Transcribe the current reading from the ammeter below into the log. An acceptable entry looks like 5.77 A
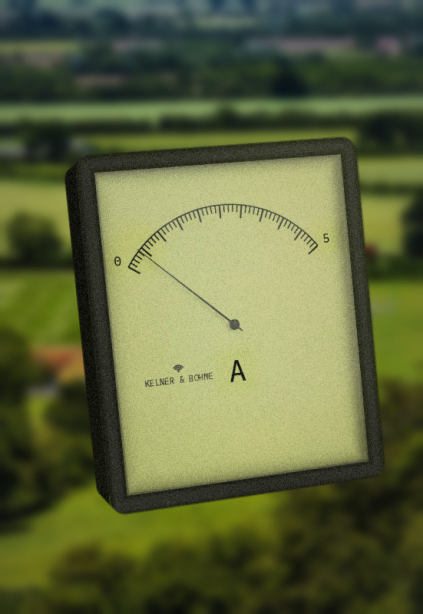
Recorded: 0.4 A
